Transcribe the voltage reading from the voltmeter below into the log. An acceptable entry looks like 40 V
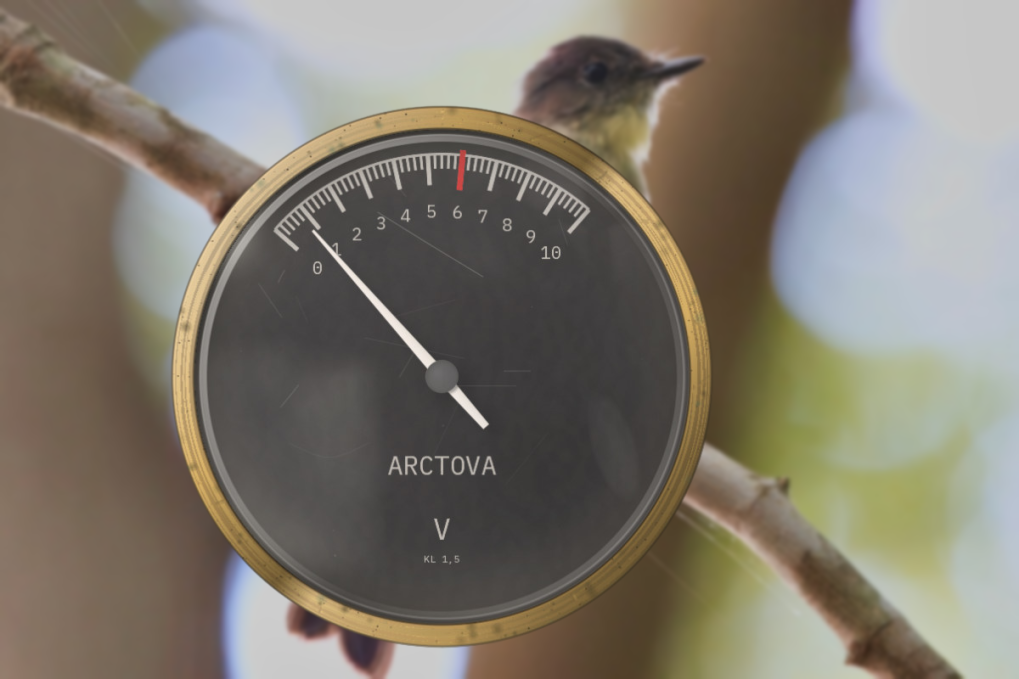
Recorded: 0.8 V
